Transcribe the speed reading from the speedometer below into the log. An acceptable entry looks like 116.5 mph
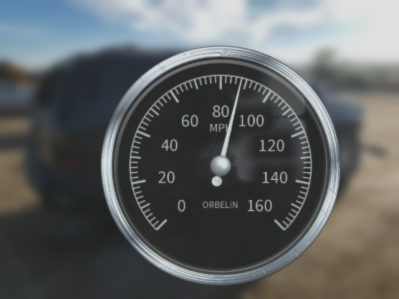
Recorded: 88 mph
